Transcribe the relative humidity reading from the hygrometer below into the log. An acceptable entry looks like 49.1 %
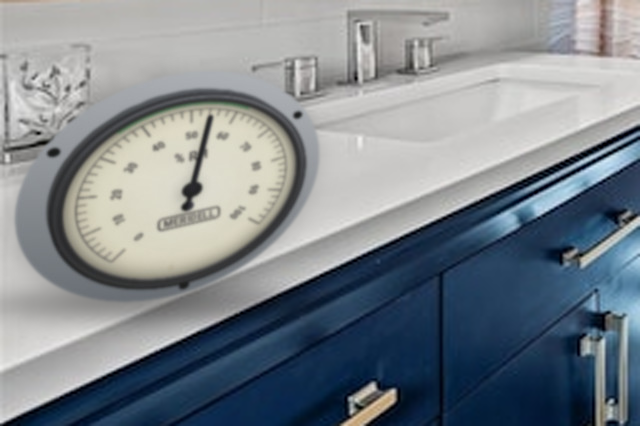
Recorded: 54 %
